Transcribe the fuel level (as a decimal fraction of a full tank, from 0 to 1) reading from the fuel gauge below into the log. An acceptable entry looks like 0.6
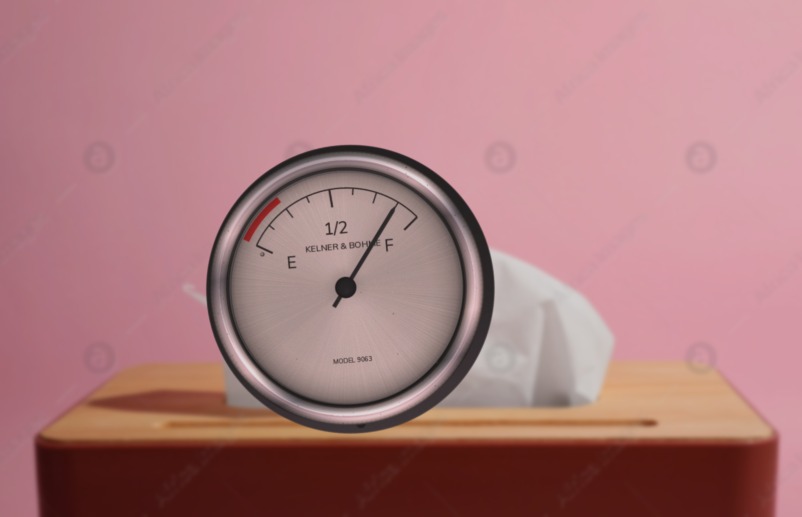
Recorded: 0.875
